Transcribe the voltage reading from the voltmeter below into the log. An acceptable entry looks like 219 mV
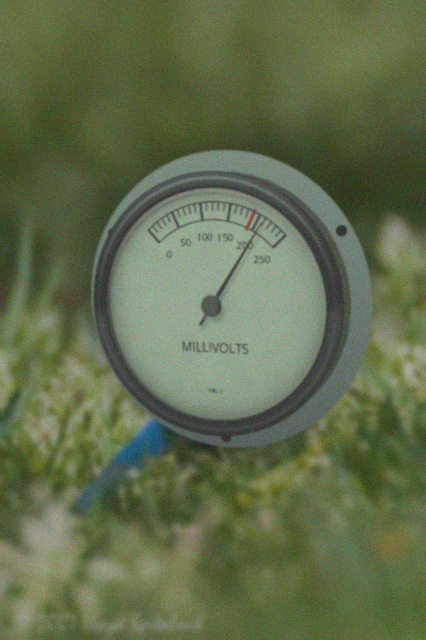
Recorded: 210 mV
